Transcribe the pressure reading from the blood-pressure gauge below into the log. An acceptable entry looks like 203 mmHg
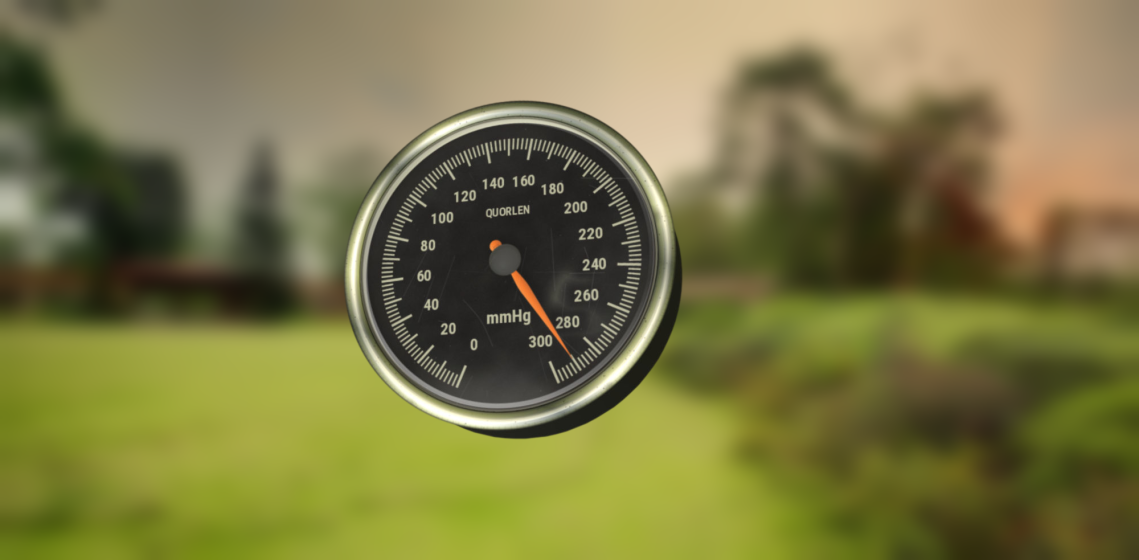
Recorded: 290 mmHg
